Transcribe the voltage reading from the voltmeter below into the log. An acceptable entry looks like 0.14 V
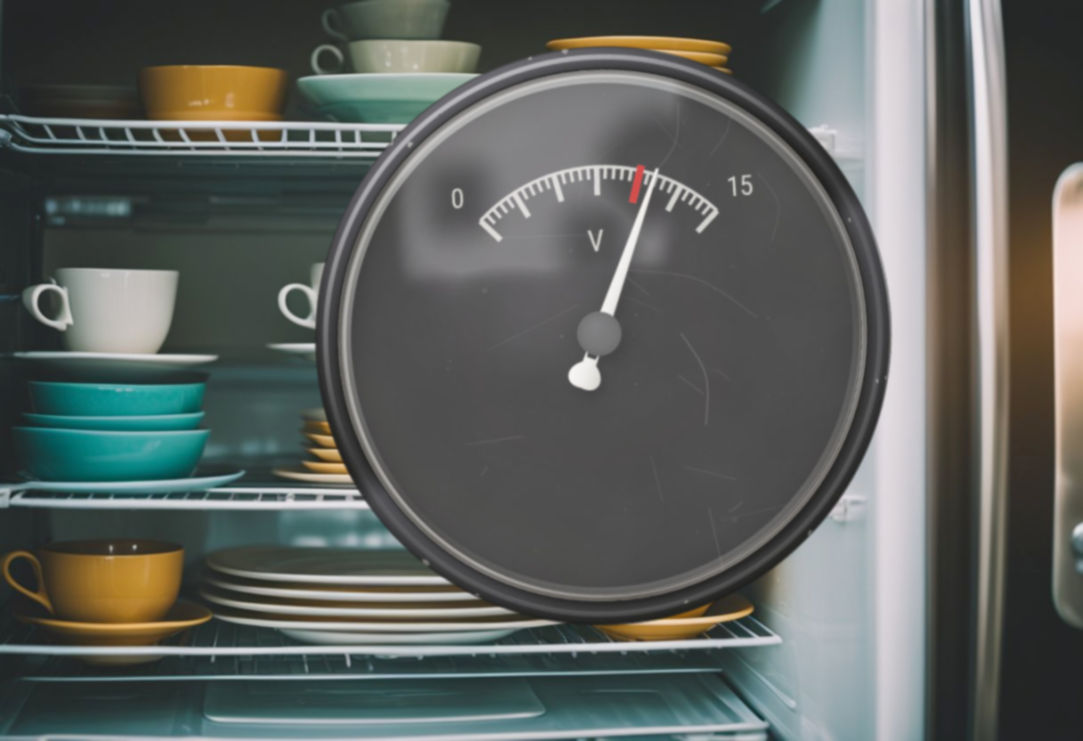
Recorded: 11 V
